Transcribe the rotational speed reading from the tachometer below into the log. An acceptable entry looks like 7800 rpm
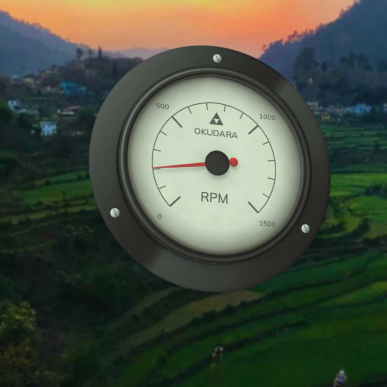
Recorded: 200 rpm
